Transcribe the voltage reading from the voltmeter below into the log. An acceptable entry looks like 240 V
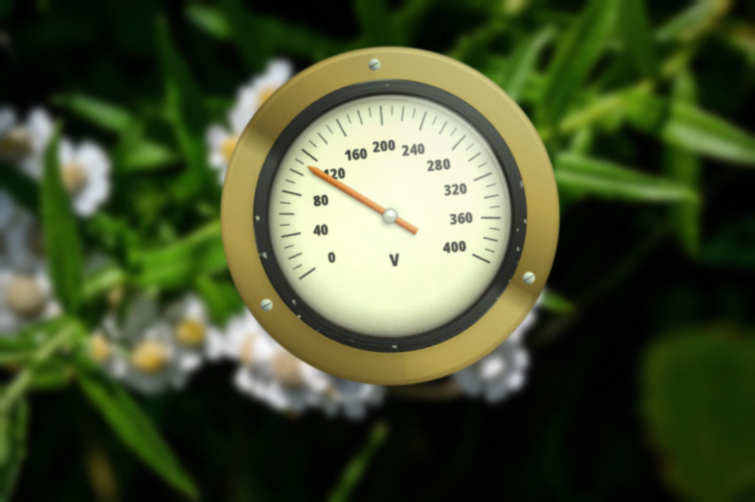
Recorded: 110 V
